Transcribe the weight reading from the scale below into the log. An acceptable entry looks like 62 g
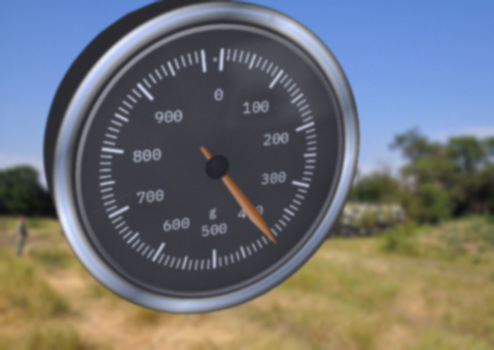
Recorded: 400 g
